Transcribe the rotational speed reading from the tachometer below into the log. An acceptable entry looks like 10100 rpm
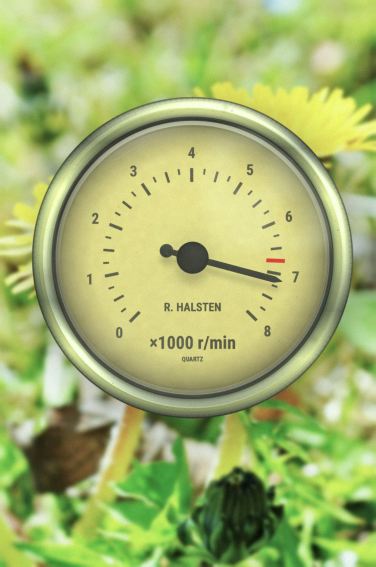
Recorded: 7125 rpm
